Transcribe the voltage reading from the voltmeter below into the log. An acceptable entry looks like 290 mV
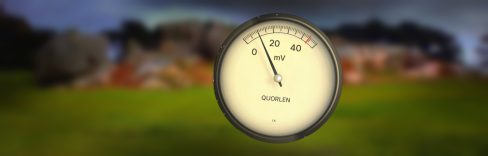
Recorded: 10 mV
